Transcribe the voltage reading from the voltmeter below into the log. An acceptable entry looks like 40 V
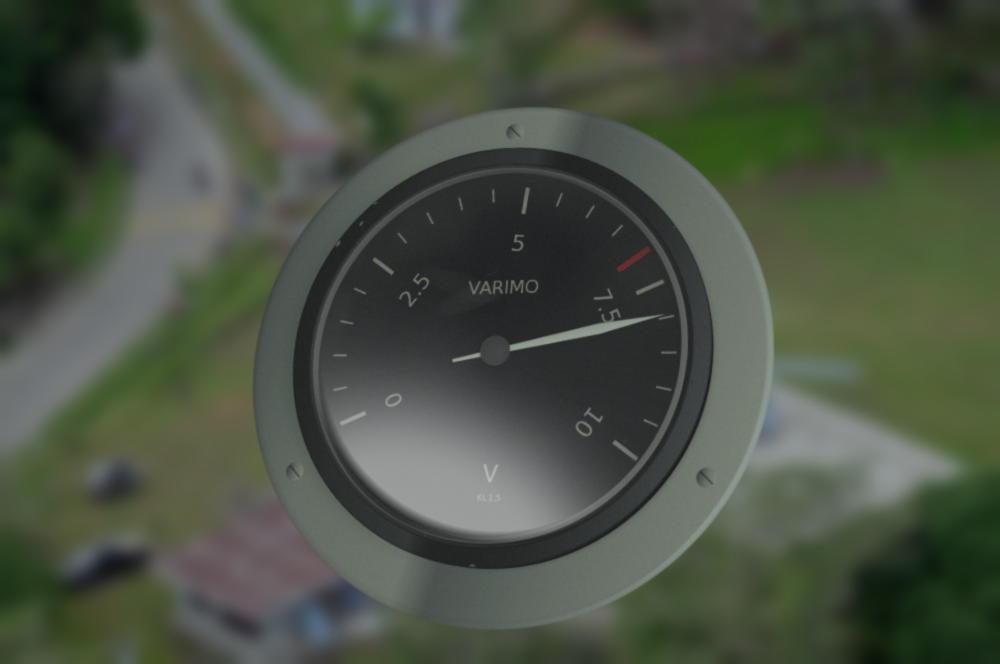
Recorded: 8 V
